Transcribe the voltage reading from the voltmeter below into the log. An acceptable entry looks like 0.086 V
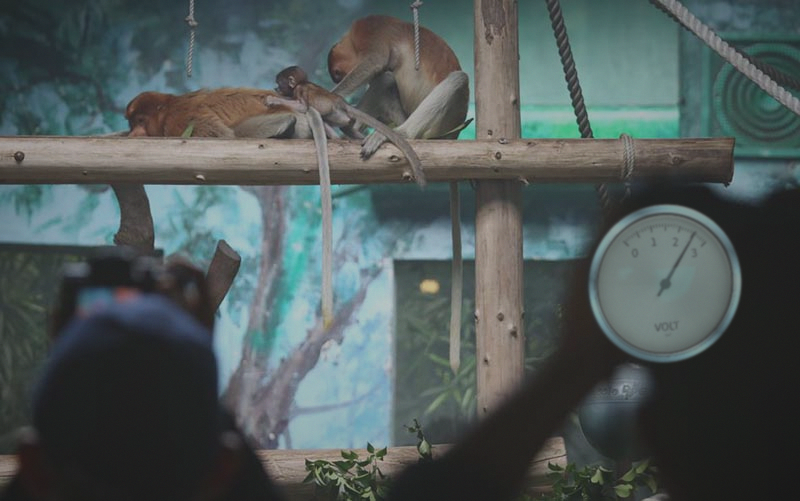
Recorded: 2.5 V
